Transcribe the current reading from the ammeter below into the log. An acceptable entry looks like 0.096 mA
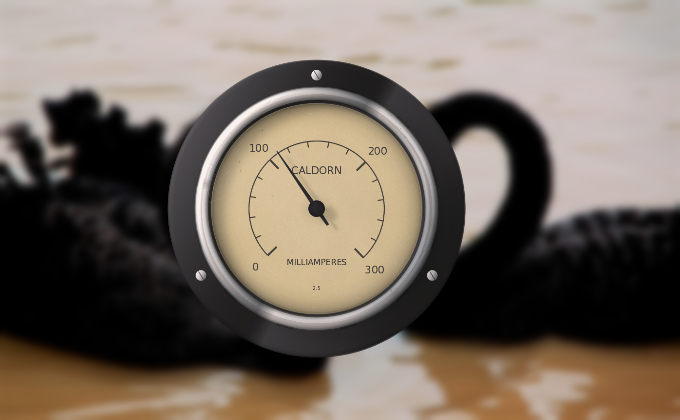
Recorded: 110 mA
